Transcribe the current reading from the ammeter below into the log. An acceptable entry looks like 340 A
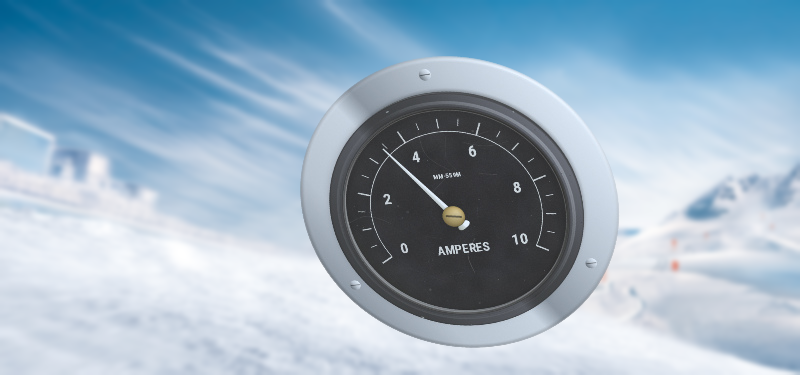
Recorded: 3.5 A
